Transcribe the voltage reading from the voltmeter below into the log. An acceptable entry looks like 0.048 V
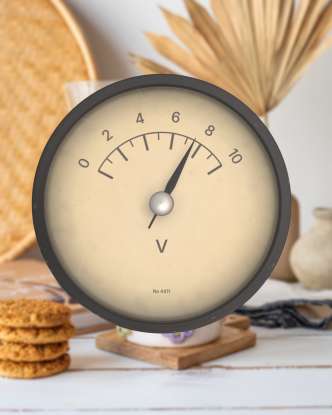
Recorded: 7.5 V
